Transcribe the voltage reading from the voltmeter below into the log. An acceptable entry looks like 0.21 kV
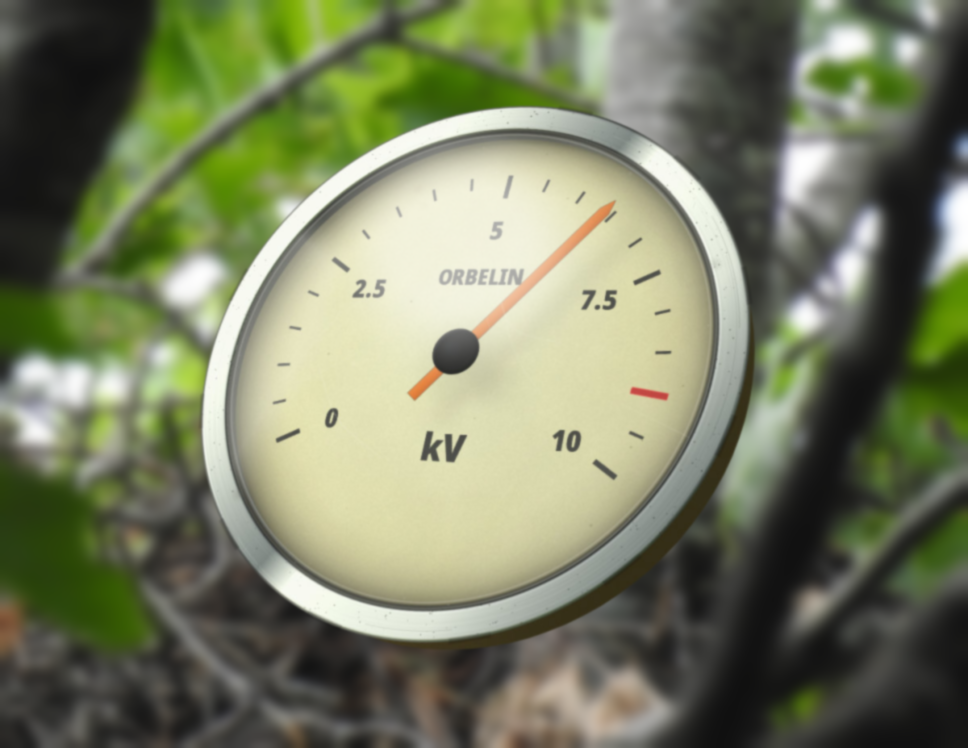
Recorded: 6.5 kV
